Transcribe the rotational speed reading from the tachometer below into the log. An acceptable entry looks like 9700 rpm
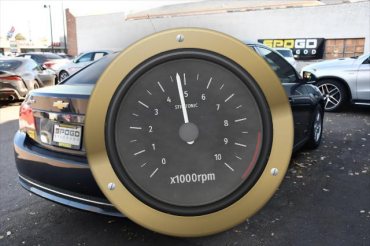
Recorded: 4750 rpm
